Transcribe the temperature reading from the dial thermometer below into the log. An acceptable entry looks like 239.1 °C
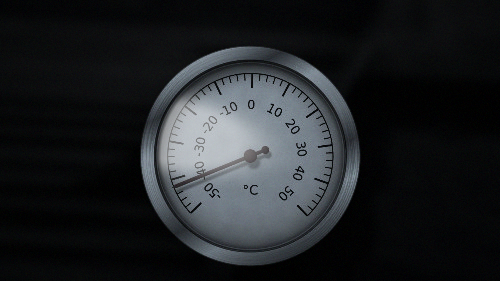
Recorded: -42 °C
